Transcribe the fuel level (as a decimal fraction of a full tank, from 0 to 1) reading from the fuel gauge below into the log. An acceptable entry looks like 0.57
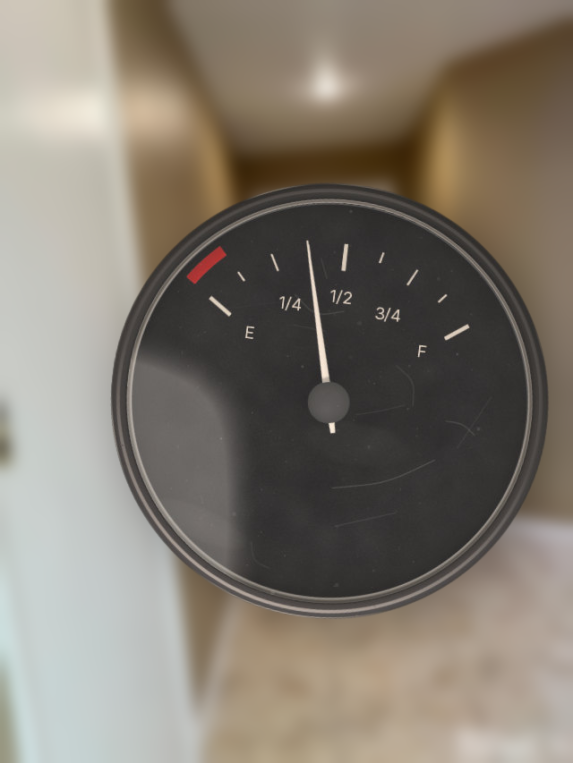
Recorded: 0.375
